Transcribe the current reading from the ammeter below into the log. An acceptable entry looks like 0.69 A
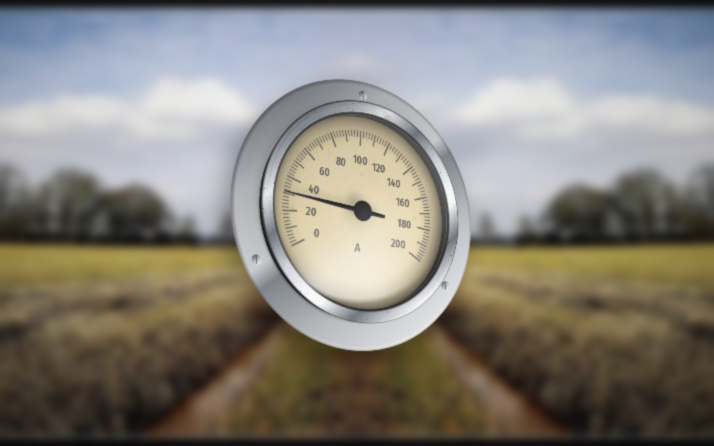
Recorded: 30 A
